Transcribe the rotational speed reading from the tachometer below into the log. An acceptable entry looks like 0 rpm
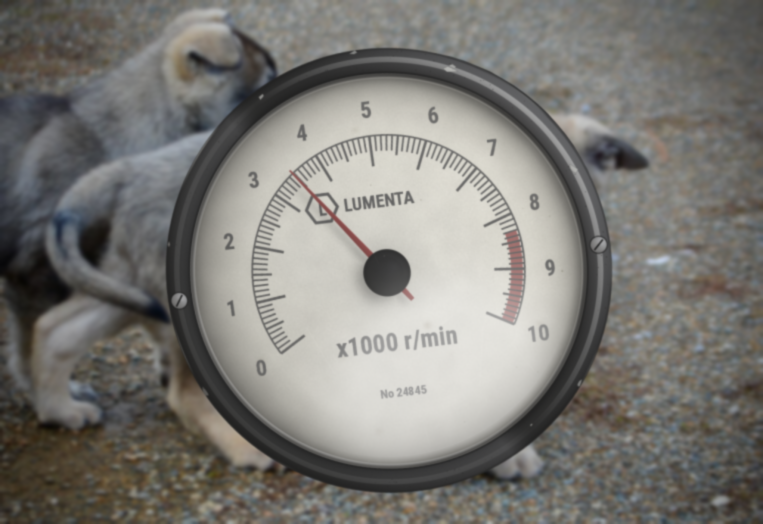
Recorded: 3500 rpm
